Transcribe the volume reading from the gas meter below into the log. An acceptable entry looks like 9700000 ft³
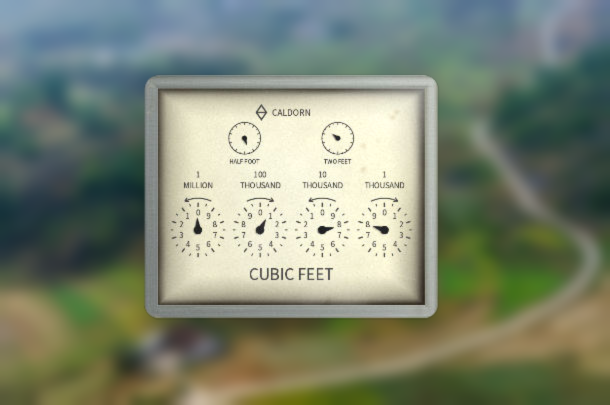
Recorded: 7800 ft³
